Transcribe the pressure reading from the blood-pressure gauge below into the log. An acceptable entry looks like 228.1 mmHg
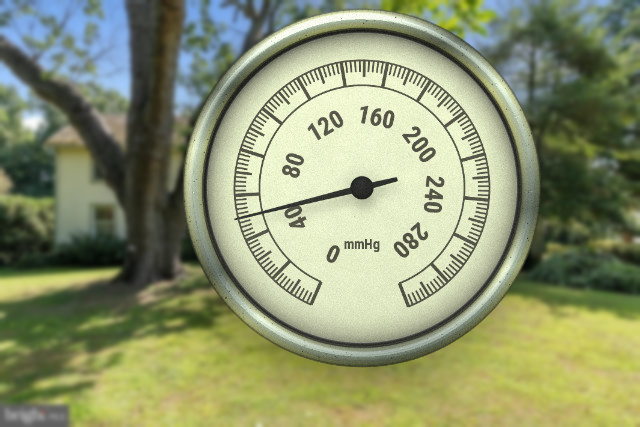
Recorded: 50 mmHg
